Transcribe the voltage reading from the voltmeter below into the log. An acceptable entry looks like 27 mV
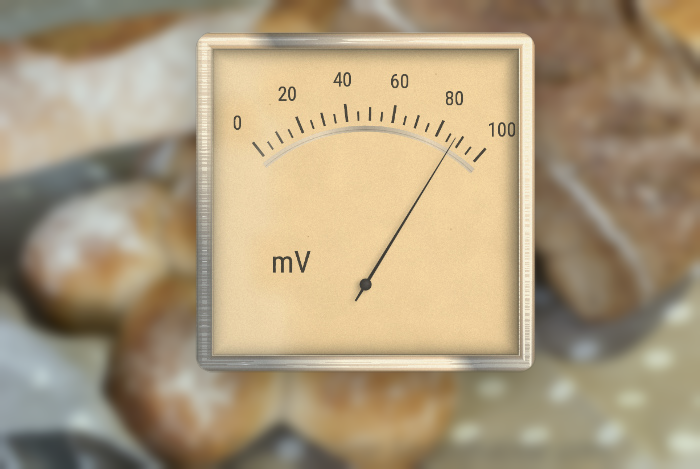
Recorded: 87.5 mV
